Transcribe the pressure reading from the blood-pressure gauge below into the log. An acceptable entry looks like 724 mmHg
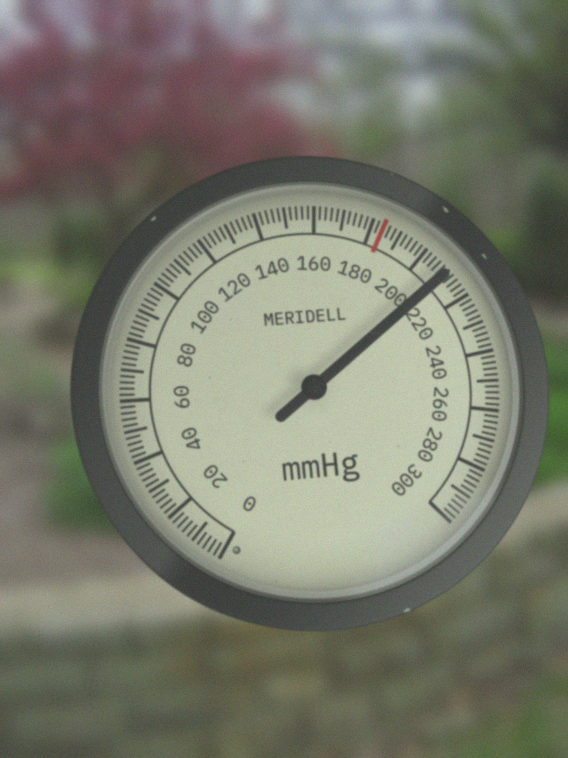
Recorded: 210 mmHg
